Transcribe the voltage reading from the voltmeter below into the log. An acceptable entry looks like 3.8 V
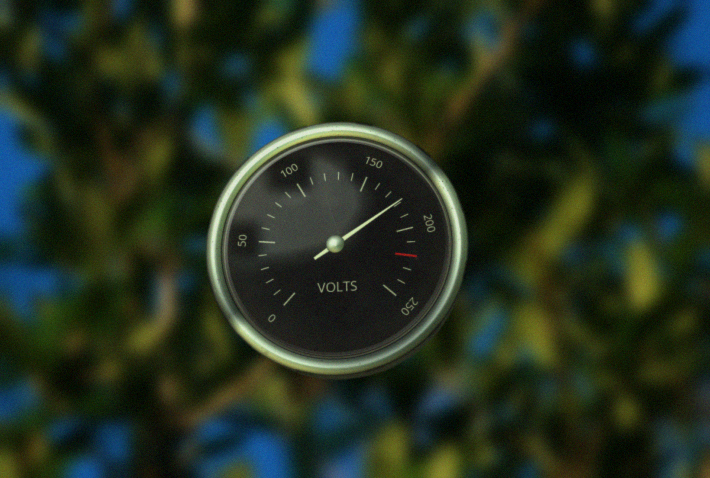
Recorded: 180 V
